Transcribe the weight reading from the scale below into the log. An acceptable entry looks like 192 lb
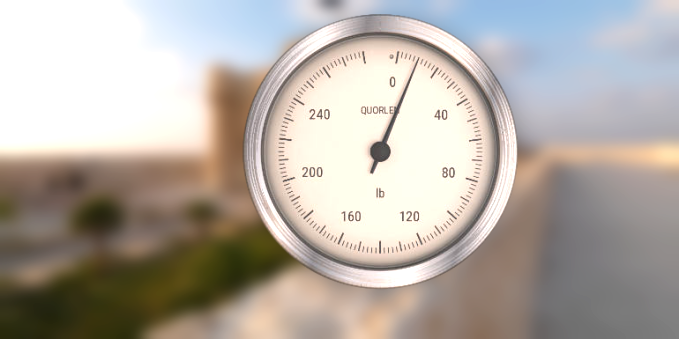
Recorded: 10 lb
